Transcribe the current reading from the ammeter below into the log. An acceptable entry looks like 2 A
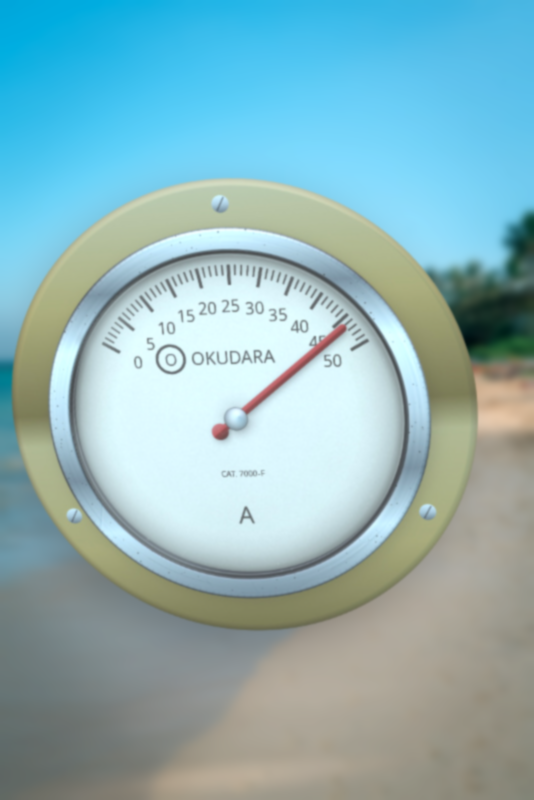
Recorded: 46 A
